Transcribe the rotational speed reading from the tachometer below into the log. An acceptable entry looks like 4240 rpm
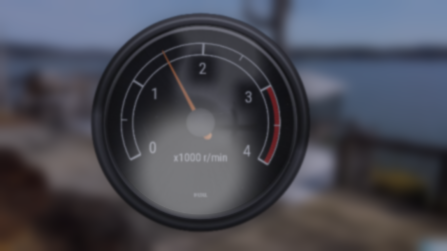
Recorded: 1500 rpm
